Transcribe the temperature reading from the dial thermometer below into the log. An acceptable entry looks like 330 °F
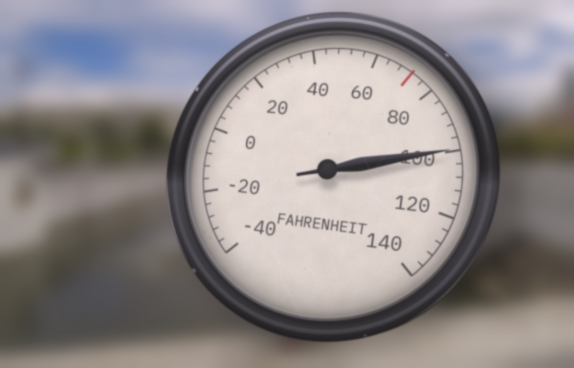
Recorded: 100 °F
